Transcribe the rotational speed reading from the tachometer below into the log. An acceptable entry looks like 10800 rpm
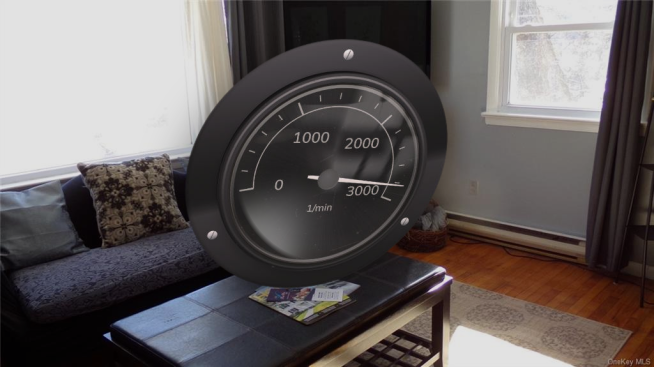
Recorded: 2800 rpm
